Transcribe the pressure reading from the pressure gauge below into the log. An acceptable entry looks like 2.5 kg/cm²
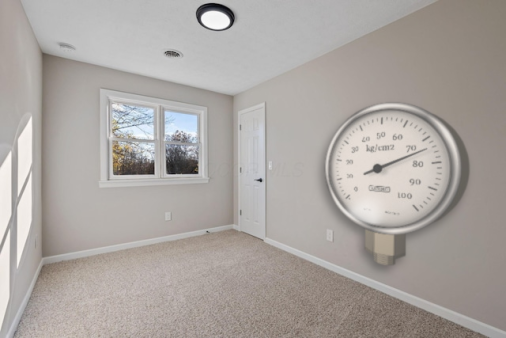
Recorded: 74 kg/cm²
